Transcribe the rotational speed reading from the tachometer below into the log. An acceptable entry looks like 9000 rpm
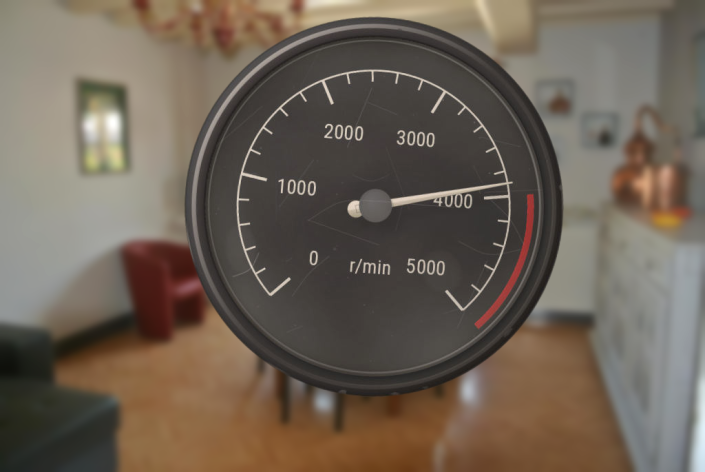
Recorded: 3900 rpm
